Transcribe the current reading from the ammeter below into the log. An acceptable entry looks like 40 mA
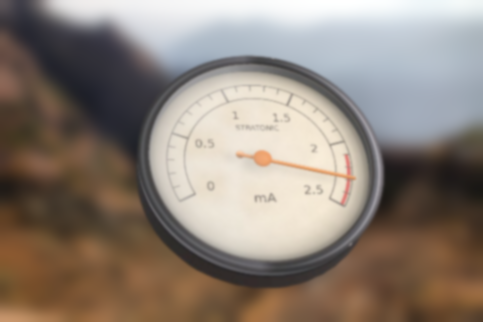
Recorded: 2.3 mA
